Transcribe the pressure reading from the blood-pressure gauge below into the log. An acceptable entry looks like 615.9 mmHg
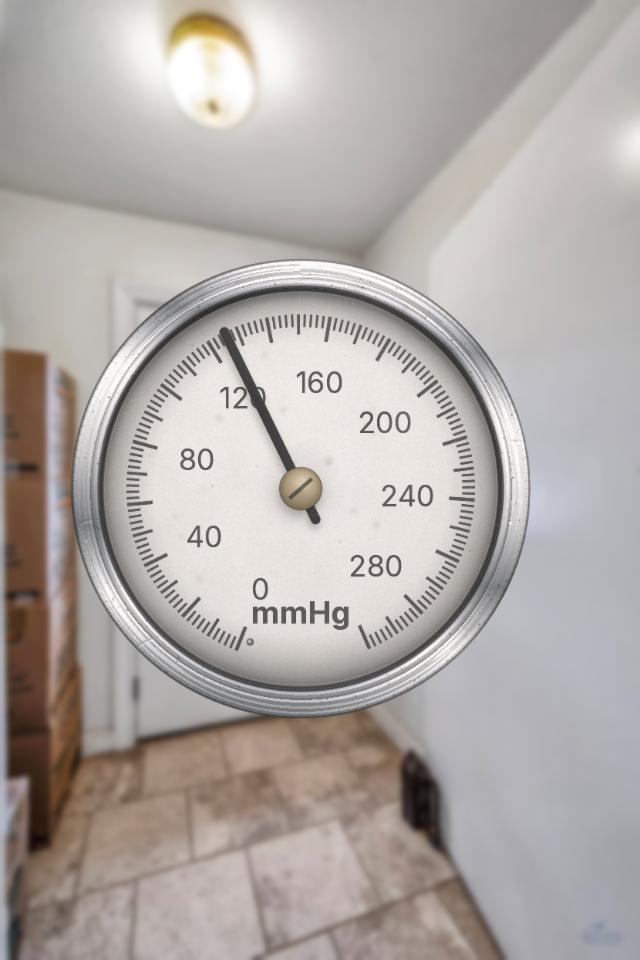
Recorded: 126 mmHg
